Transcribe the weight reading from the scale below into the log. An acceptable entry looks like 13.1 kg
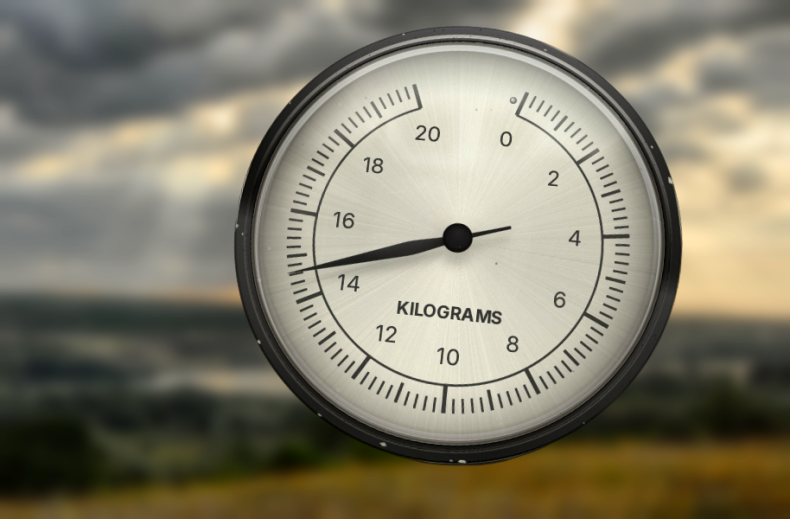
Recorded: 14.6 kg
